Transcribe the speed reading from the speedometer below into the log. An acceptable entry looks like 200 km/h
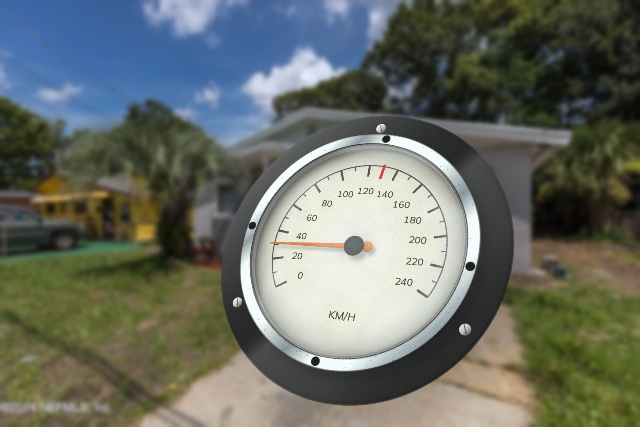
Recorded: 30 km/h
